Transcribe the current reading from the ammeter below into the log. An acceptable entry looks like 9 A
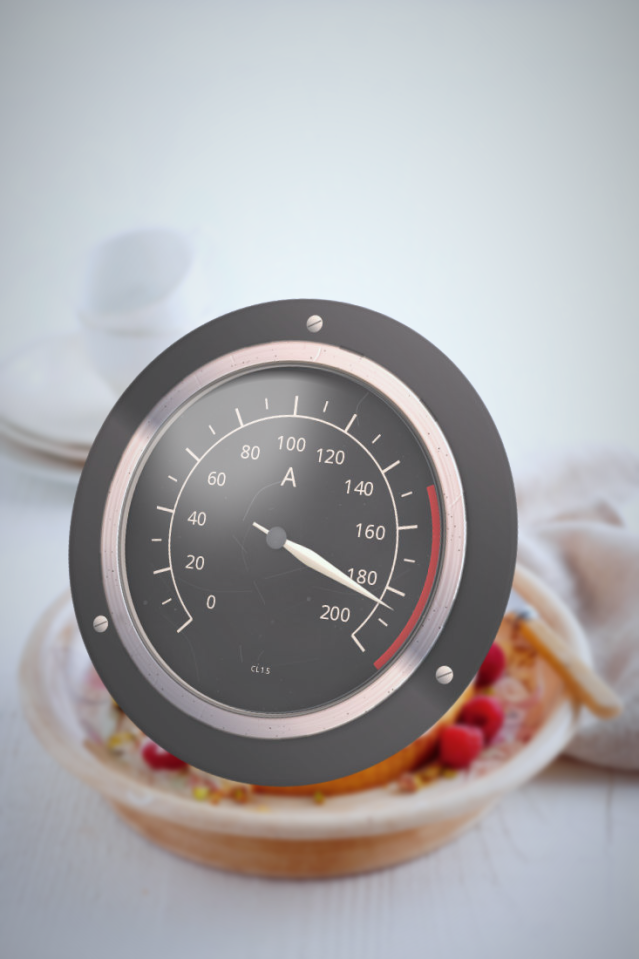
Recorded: 185 A
